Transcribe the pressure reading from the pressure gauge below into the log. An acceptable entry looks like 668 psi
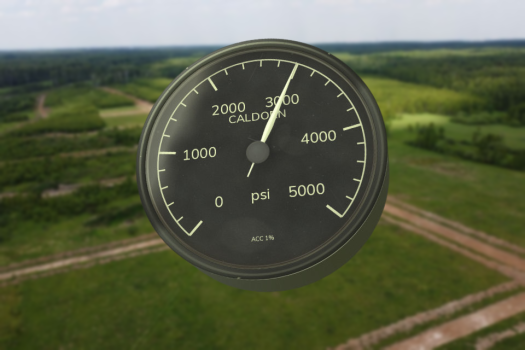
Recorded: 3000 psi
